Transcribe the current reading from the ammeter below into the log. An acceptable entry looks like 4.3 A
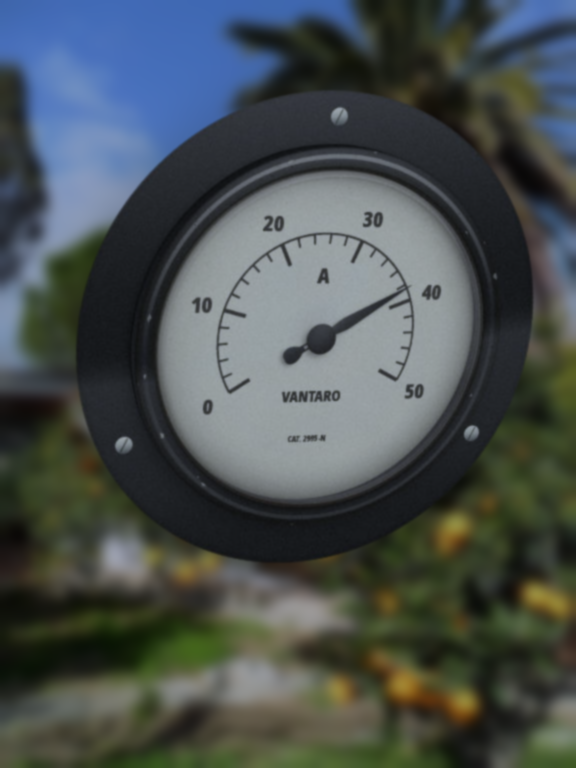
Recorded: 38 A
